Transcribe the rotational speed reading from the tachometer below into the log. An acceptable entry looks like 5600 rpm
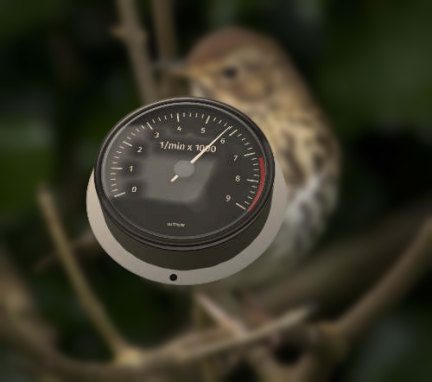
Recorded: 5800 rpm
